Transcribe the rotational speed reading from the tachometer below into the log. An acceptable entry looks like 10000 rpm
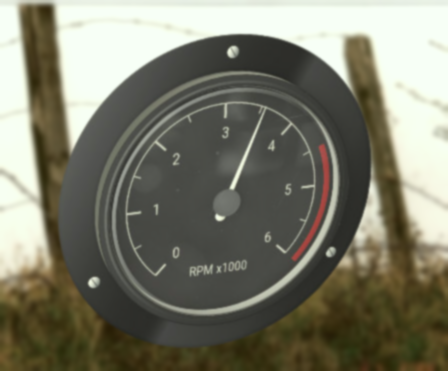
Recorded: 3500 rpm
